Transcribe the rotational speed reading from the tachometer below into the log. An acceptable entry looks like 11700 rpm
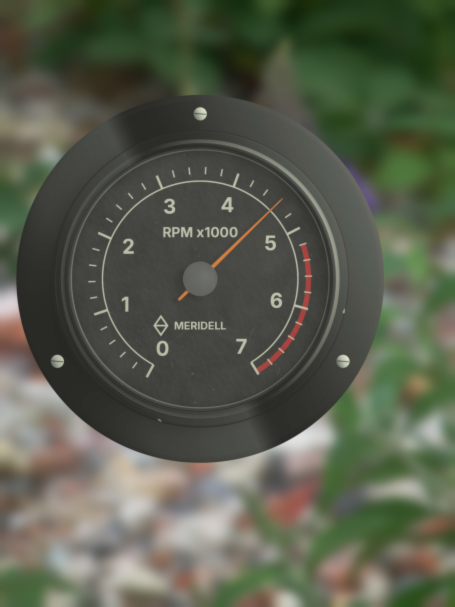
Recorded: 4600 rpm
